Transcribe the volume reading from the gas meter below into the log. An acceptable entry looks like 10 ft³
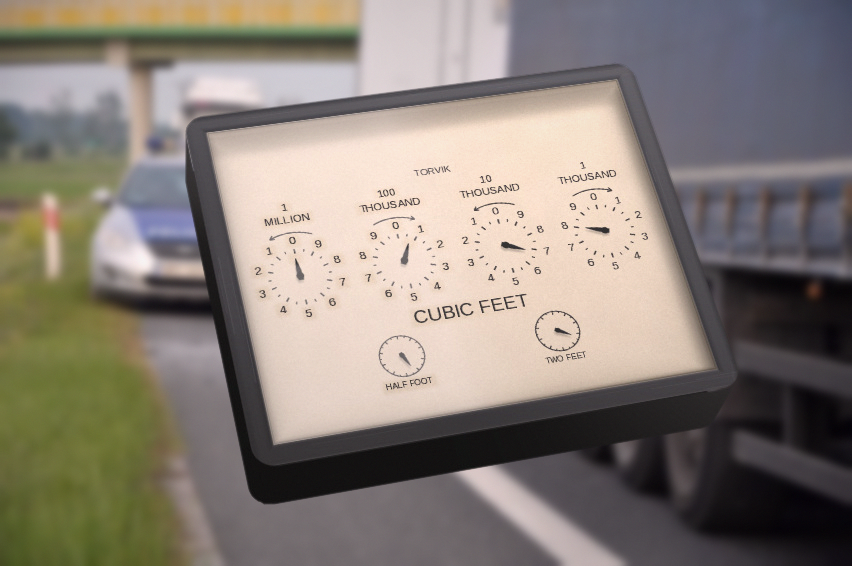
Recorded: 6800 ft³
